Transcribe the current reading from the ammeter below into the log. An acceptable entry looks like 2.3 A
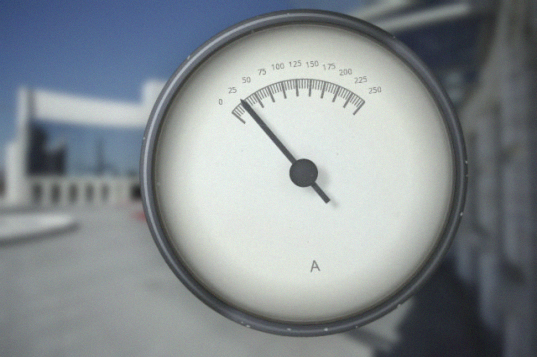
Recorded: 25 A
